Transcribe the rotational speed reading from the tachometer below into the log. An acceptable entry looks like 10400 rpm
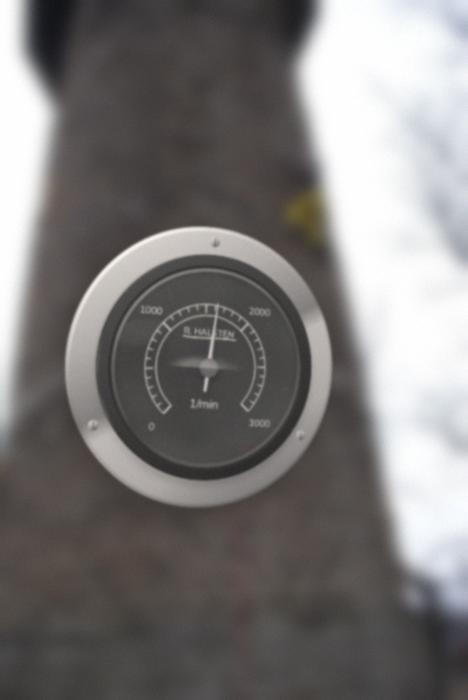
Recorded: 1600 rpm
